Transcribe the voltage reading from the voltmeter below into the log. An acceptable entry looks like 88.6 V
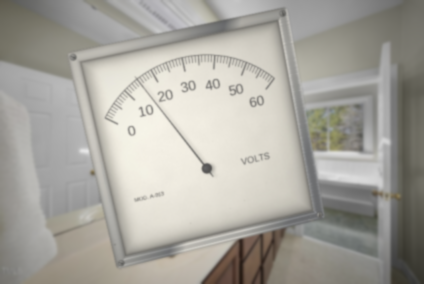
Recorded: 15 V
